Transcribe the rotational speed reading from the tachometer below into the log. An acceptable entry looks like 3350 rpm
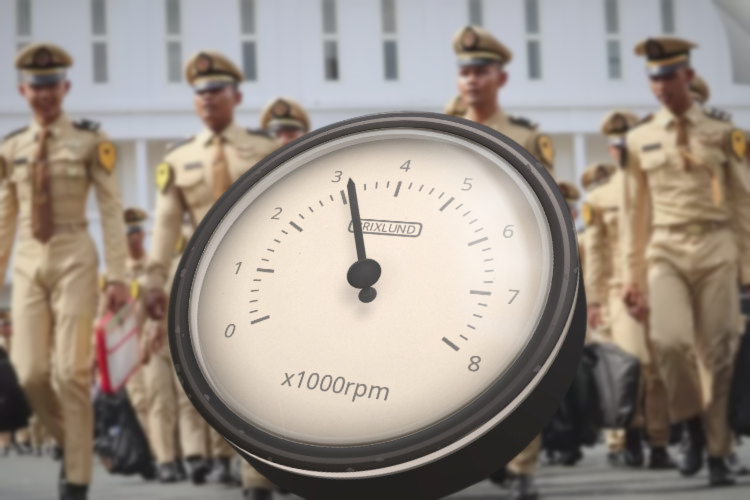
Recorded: 3200 rpm
